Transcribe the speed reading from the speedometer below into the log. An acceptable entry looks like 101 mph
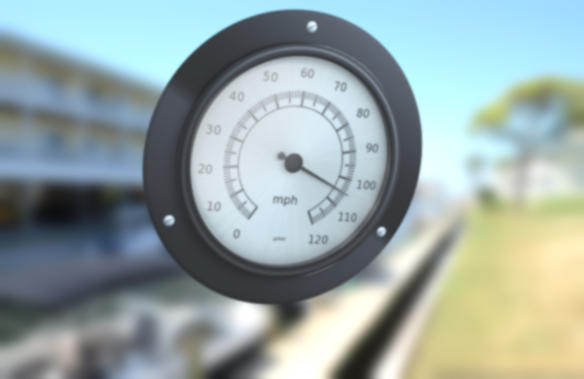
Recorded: 105 mph
